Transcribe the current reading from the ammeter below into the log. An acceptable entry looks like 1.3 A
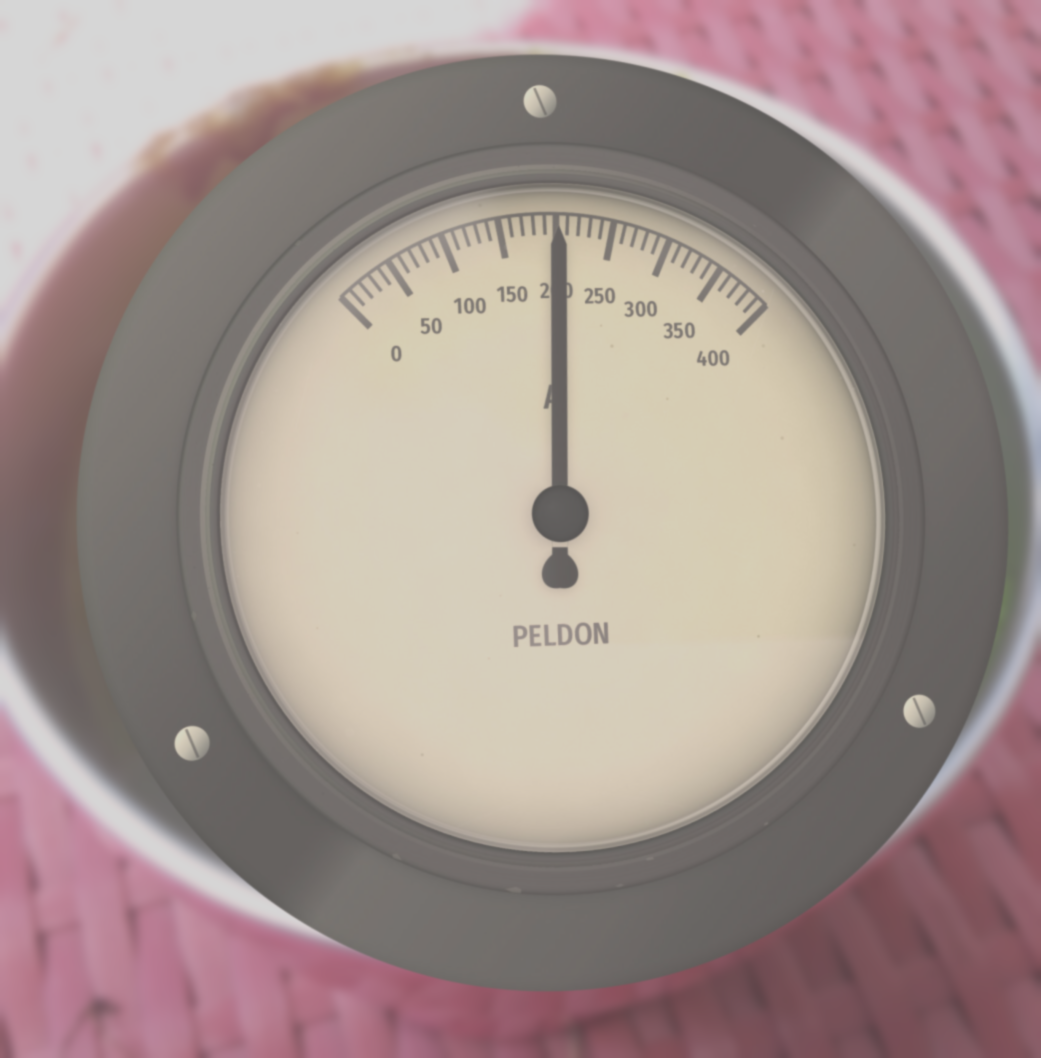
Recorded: 200 A
